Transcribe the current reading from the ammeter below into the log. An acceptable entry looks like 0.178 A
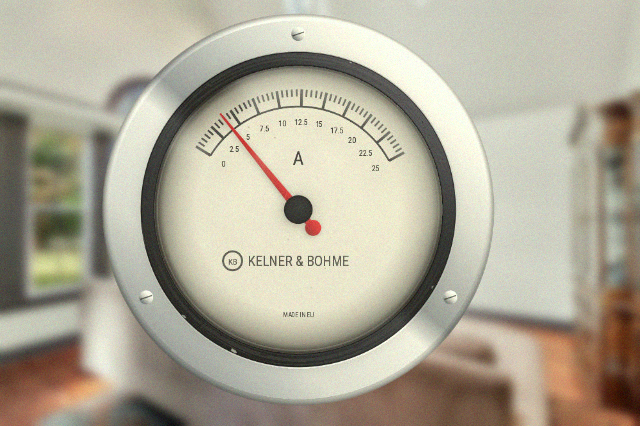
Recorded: 4 A
